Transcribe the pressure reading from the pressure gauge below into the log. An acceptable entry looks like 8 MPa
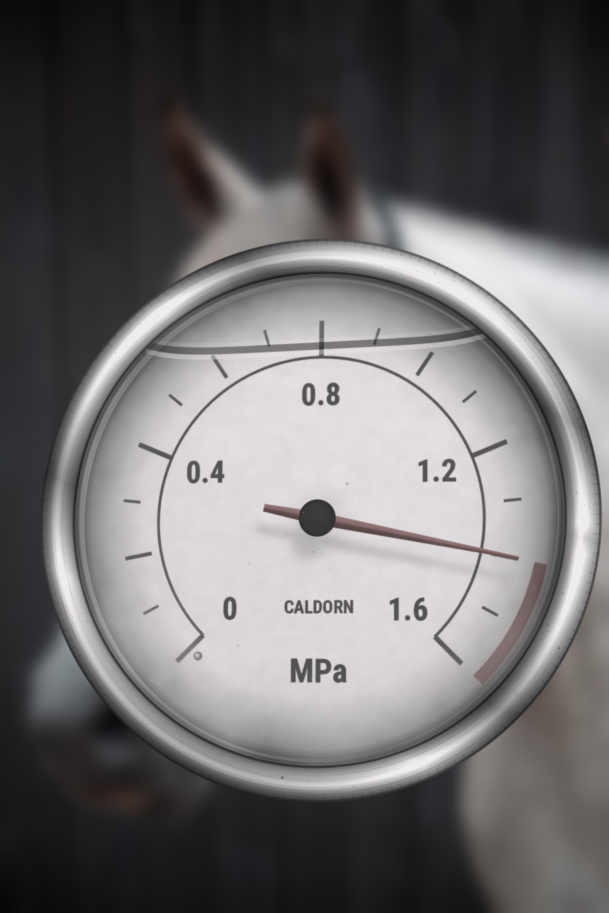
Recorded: 1.4 MPa
